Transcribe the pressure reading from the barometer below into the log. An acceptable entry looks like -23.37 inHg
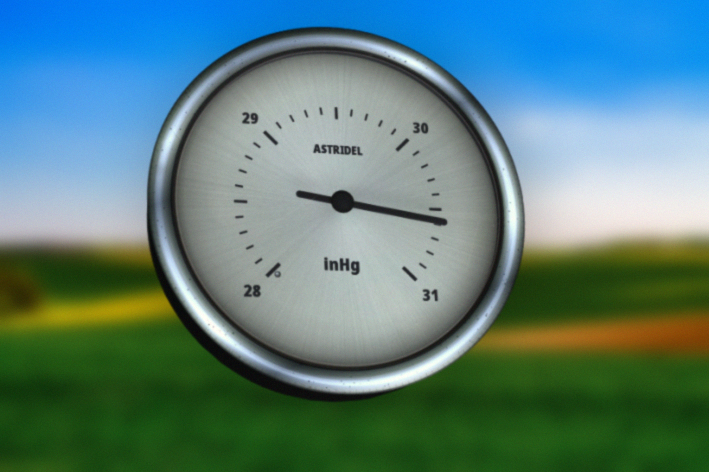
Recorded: 30.6 inHg
